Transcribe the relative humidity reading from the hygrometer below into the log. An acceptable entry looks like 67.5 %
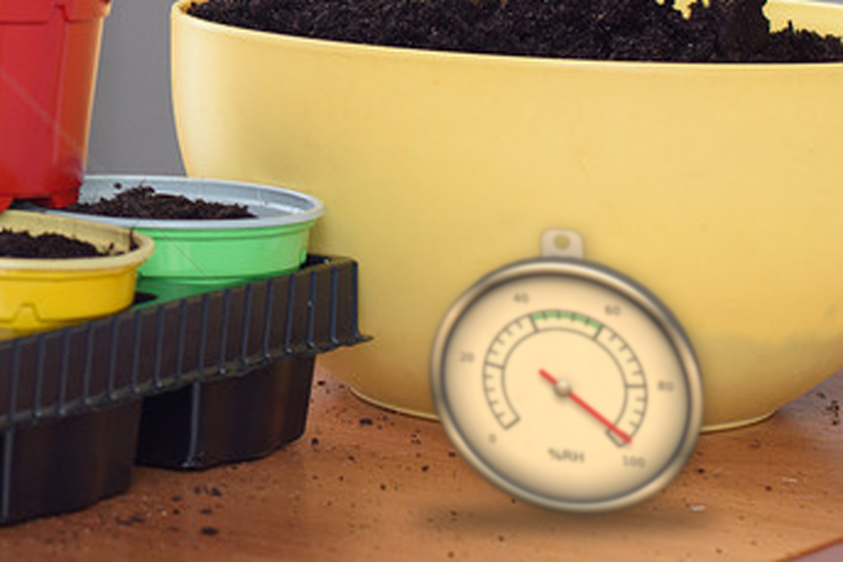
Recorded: 96 %
